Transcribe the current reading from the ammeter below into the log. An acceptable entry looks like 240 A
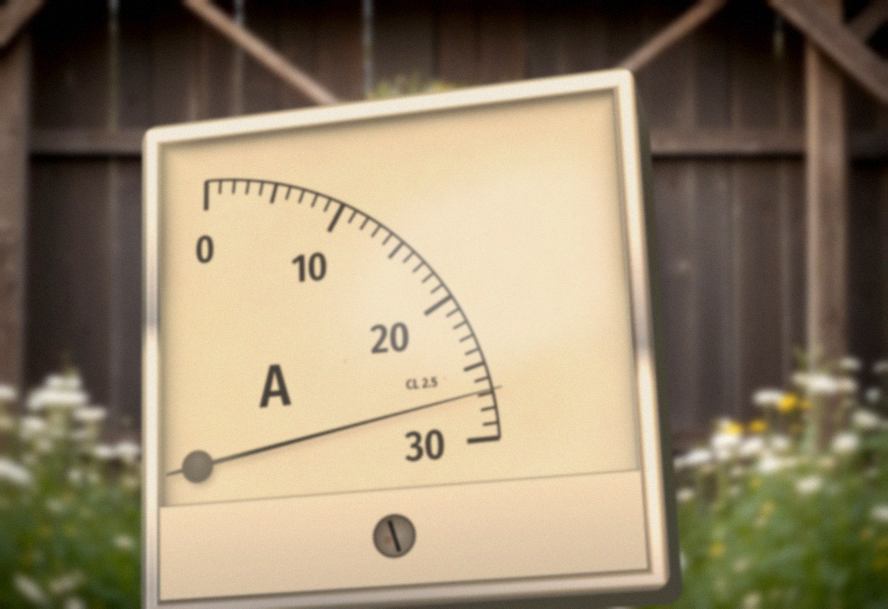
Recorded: 27 A
